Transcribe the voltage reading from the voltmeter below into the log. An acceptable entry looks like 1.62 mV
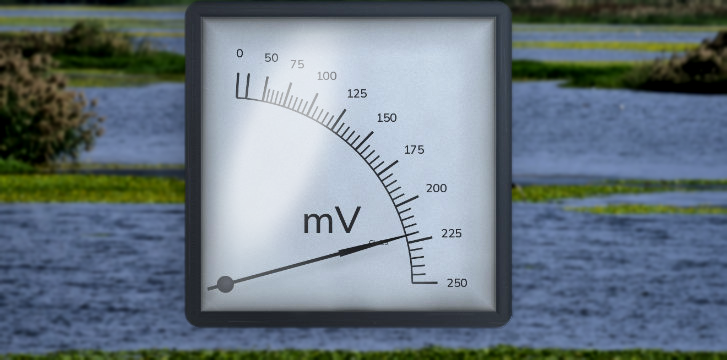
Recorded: 220 mV
